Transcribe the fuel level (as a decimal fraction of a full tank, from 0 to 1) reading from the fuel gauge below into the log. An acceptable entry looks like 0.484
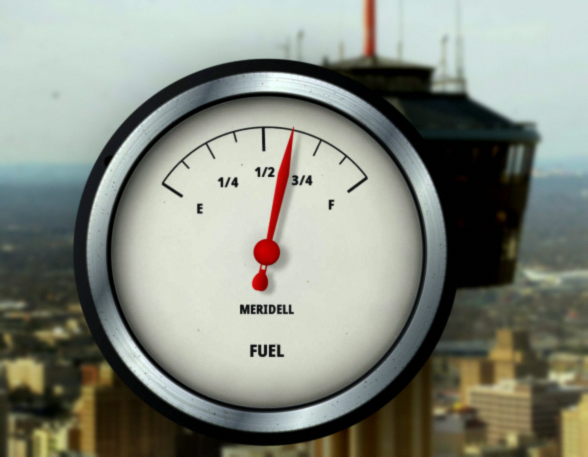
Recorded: 0.625
